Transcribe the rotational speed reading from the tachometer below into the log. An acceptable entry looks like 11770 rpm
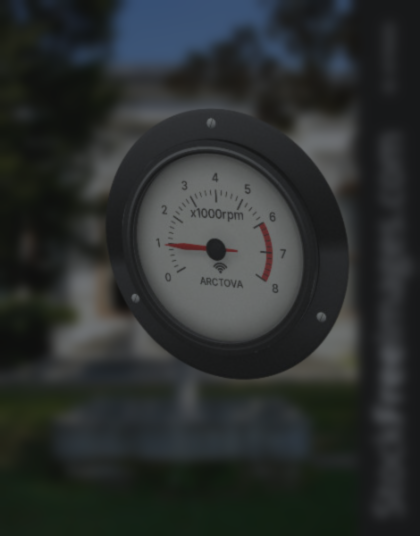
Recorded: 1000 rpm
